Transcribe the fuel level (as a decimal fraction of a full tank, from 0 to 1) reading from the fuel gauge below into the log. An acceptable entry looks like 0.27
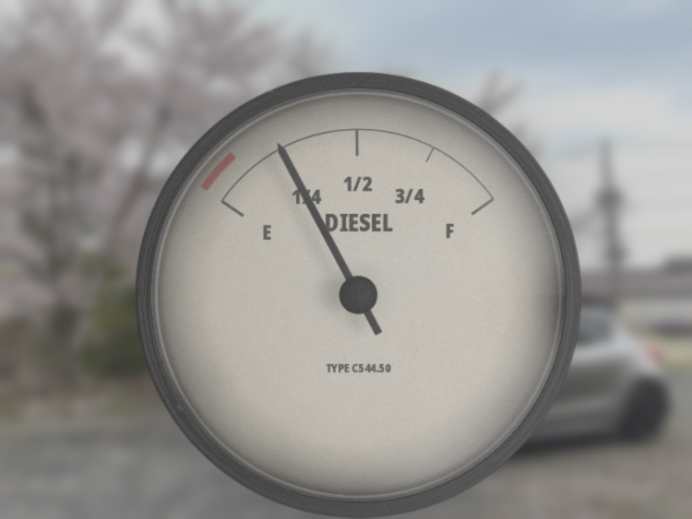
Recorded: 0.25
